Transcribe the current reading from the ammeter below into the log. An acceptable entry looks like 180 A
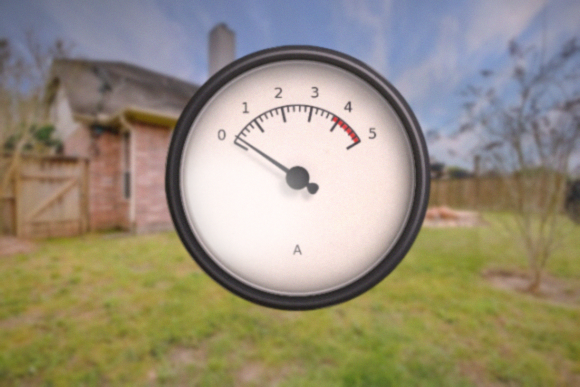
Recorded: 0.2 A
